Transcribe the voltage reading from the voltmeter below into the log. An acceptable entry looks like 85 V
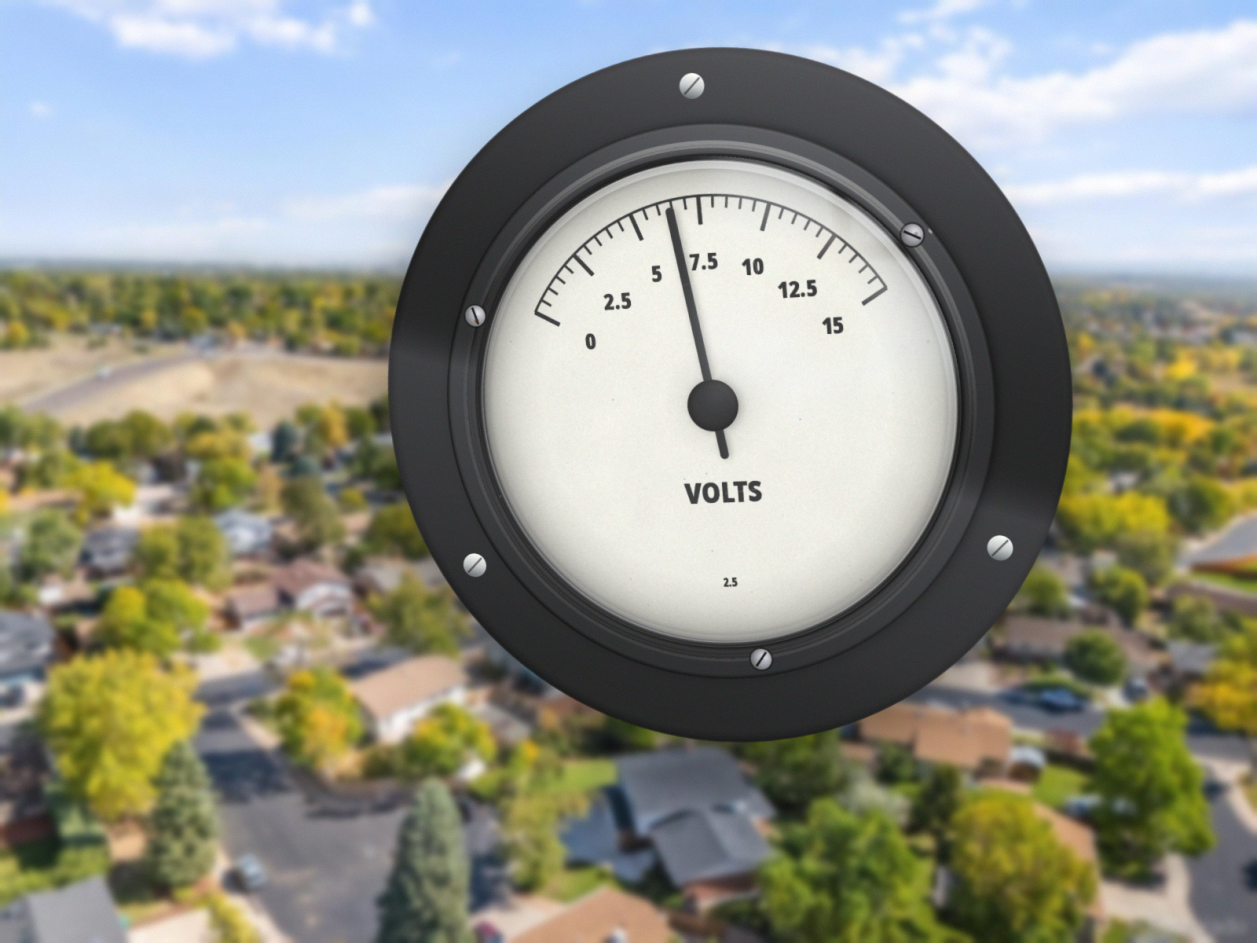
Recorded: 6.5 V
